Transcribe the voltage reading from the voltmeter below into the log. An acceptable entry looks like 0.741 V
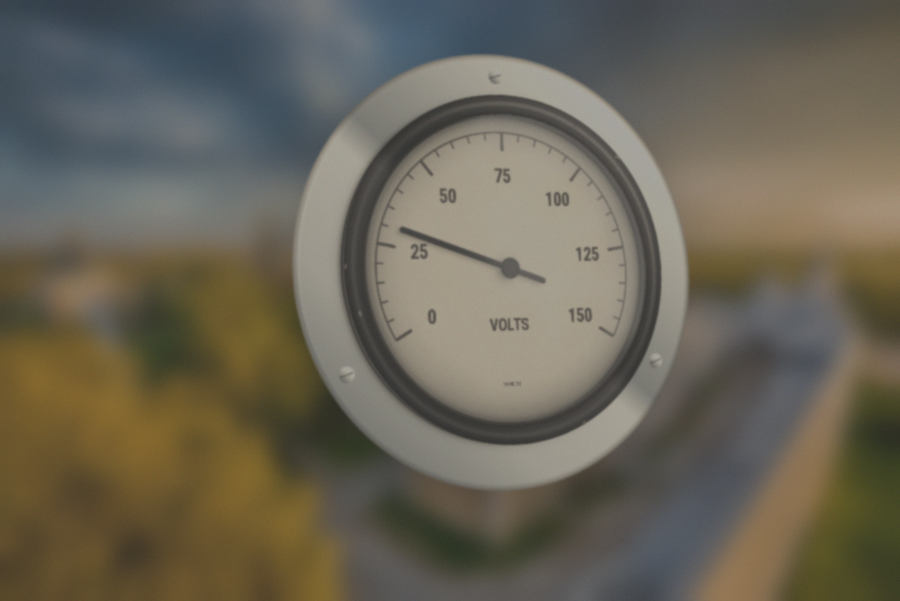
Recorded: 30 V
